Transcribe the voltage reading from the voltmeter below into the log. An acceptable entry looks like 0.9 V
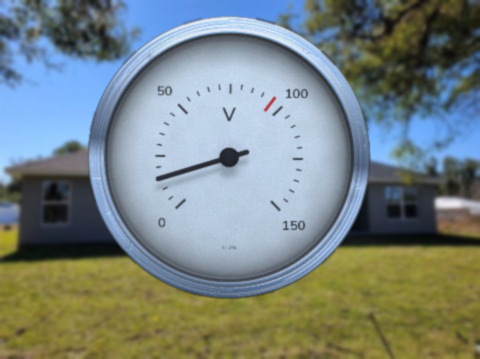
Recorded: 15 V
